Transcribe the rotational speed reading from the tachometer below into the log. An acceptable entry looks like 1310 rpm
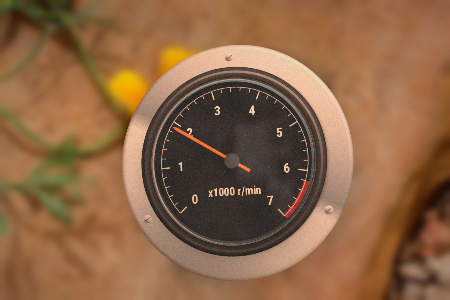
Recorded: 1900 rpm
